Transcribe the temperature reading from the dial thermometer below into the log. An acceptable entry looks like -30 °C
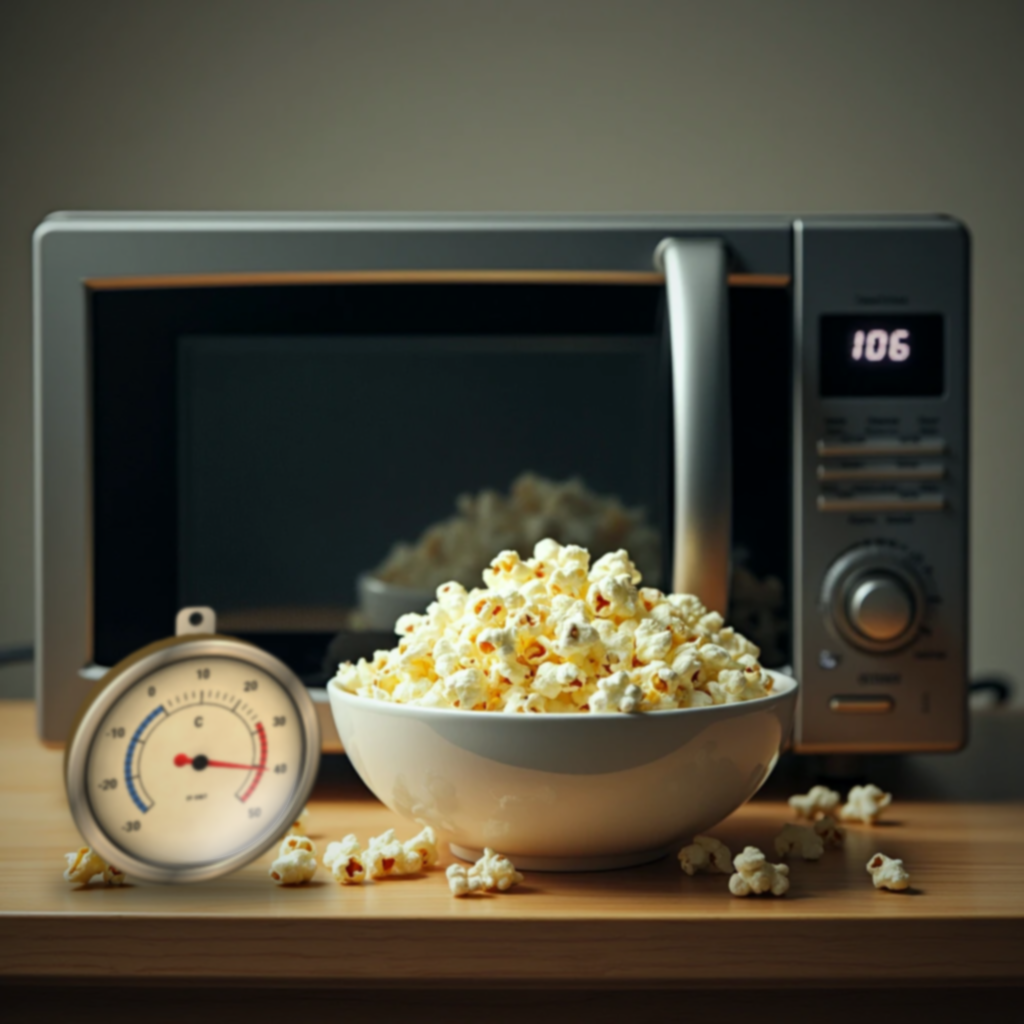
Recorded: 40 °C
